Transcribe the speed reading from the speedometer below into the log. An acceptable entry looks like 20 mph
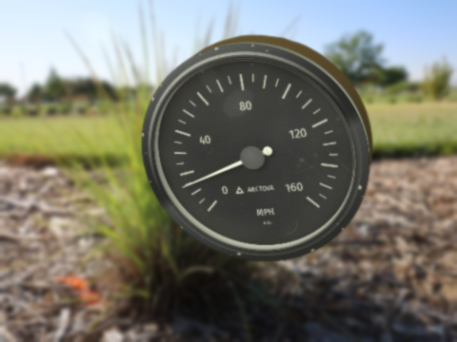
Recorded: 15 mph
